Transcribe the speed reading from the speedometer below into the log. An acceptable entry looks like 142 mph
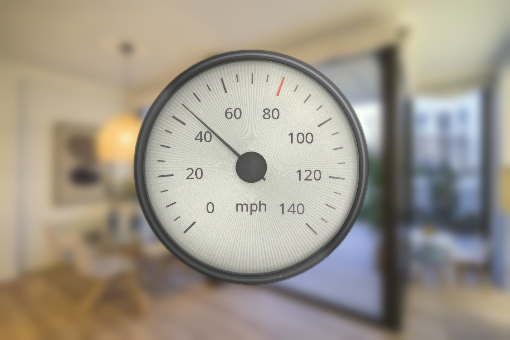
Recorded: 45 mph
